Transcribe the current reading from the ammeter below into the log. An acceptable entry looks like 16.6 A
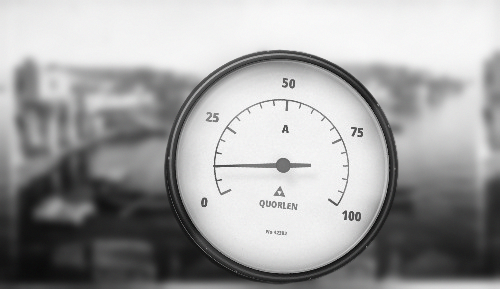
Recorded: 10 A
